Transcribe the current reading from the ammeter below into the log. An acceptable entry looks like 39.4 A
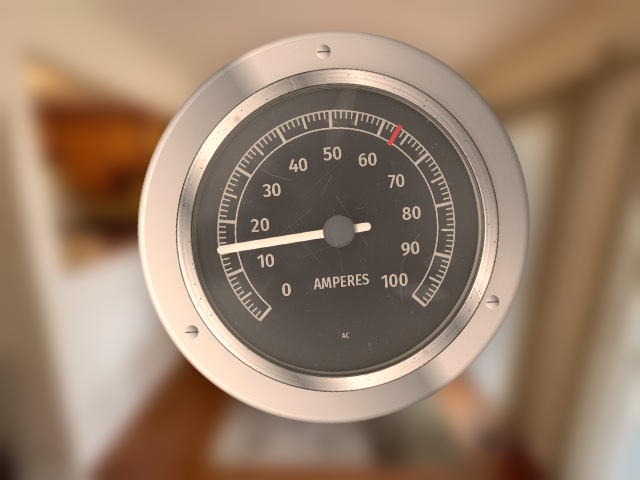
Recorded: 15 A
